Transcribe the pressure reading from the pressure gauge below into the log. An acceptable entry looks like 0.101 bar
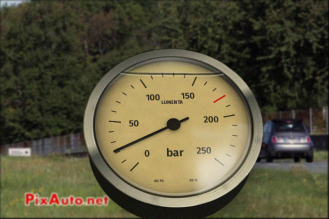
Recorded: 20 bar
